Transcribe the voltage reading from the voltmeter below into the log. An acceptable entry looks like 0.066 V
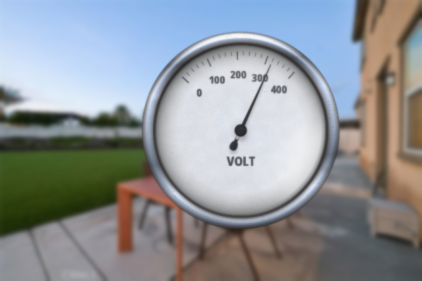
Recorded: 320 V
